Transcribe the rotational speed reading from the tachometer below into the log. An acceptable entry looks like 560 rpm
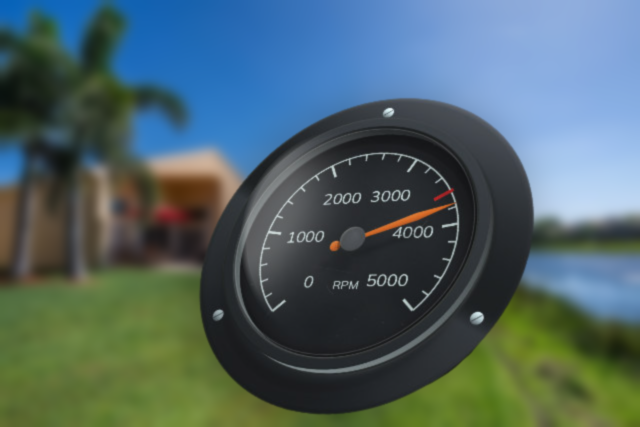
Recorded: 3800 rpm
